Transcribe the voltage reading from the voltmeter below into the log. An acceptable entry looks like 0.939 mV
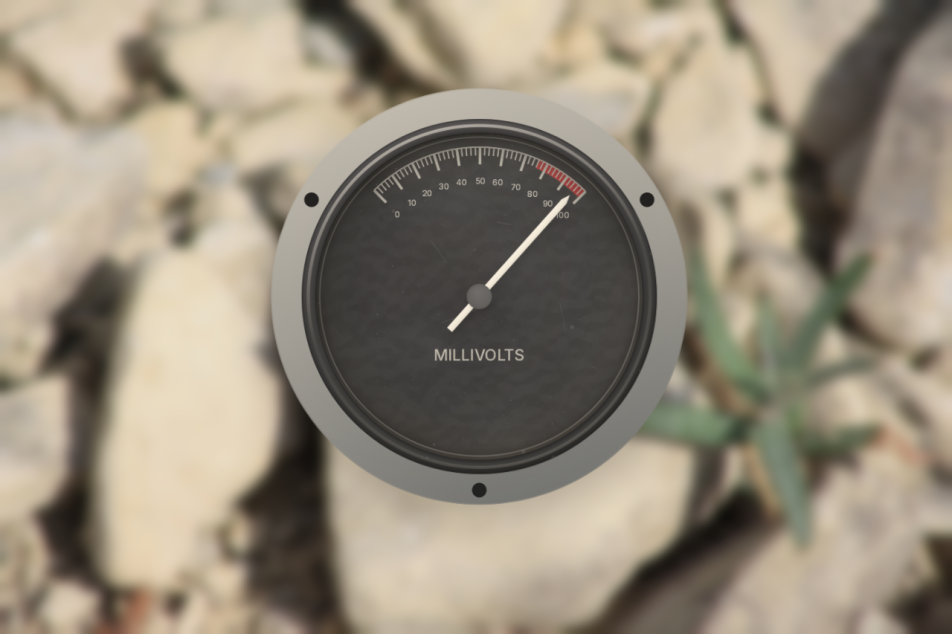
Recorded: 96 mV
